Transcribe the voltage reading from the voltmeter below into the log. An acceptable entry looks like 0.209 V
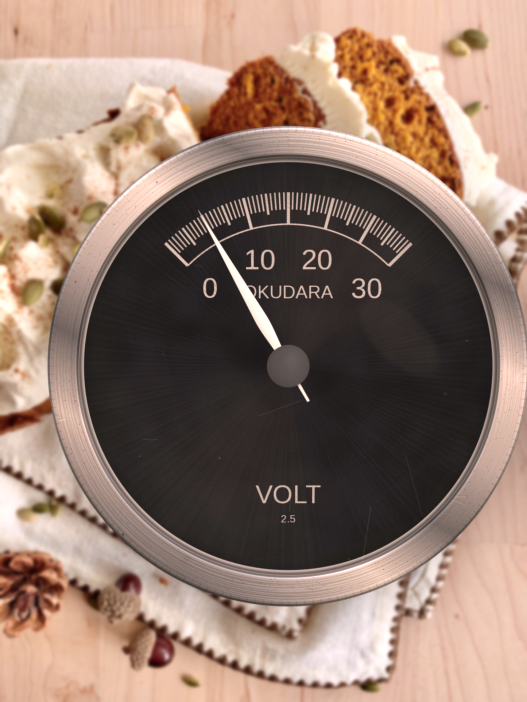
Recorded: 5 V
